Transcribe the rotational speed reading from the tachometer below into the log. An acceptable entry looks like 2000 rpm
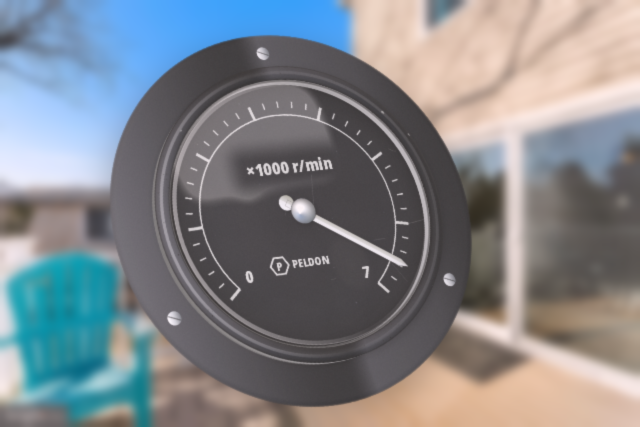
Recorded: 6600 rpm
